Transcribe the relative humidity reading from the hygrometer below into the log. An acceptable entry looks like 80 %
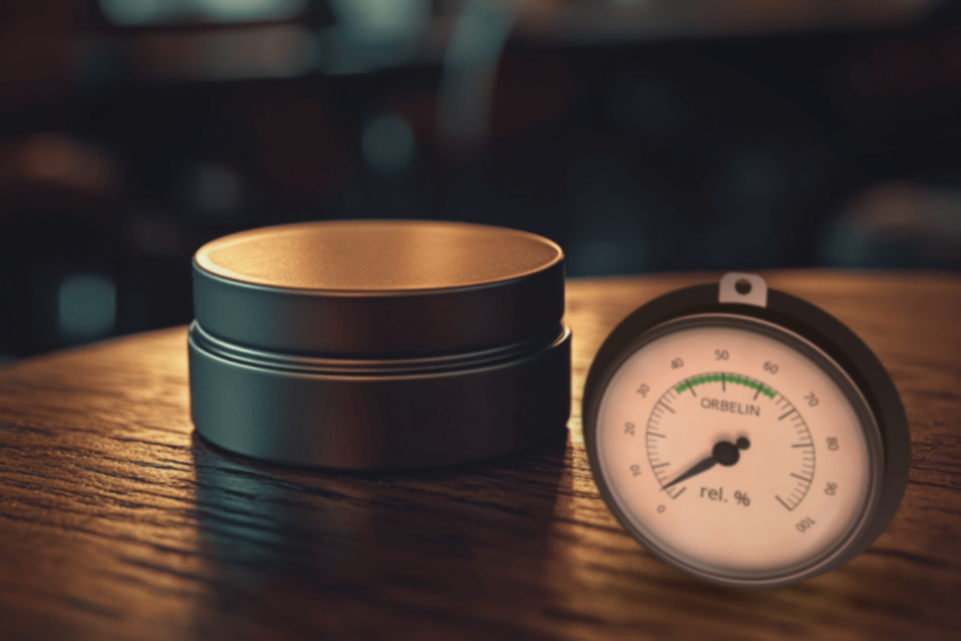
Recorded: 4 %
